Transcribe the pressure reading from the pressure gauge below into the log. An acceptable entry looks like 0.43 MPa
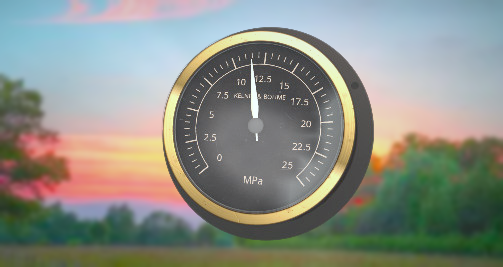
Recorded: 11.5 MPa
